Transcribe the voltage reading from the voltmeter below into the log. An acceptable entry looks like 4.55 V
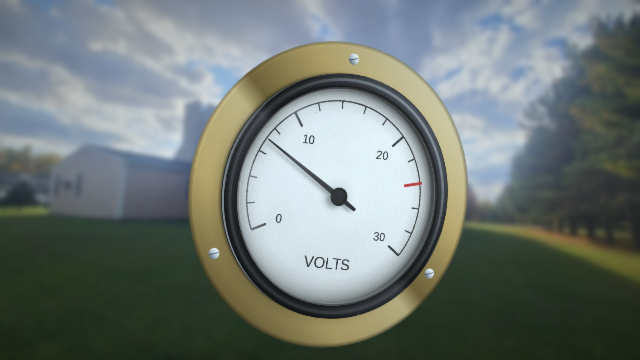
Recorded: 7 V
